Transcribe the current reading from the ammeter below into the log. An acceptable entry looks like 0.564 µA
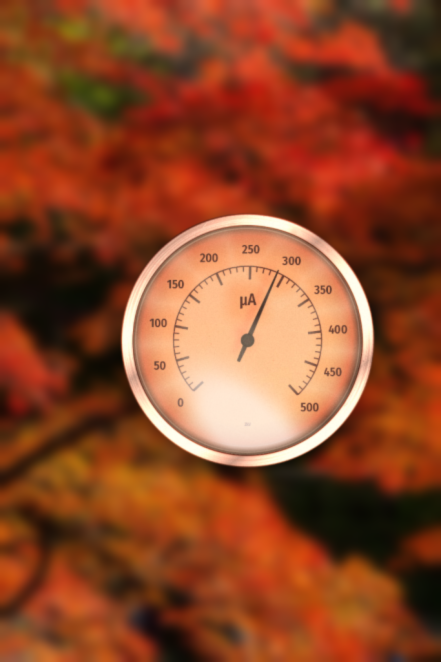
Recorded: 290 µA
